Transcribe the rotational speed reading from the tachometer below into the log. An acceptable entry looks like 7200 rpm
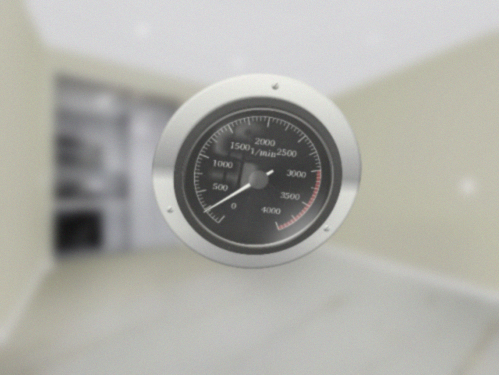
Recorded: 250 rpm
